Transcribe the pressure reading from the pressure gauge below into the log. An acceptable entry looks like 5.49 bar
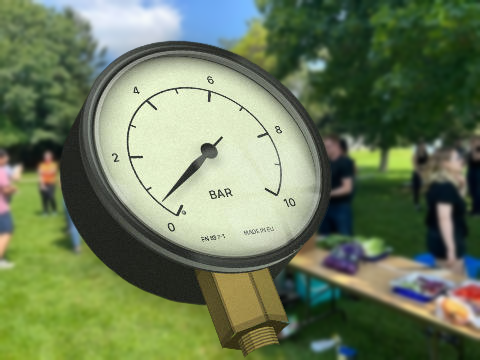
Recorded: 0.5 bar
